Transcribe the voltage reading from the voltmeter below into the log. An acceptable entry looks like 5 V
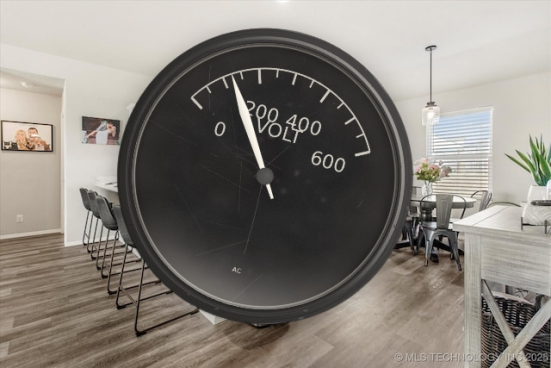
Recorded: 125 V
